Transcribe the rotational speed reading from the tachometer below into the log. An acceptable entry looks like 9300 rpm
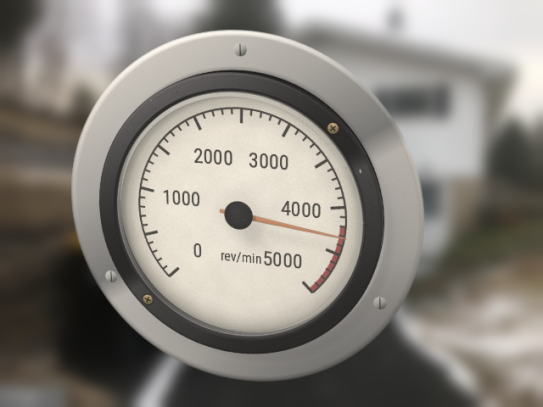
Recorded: 4300 rpm
